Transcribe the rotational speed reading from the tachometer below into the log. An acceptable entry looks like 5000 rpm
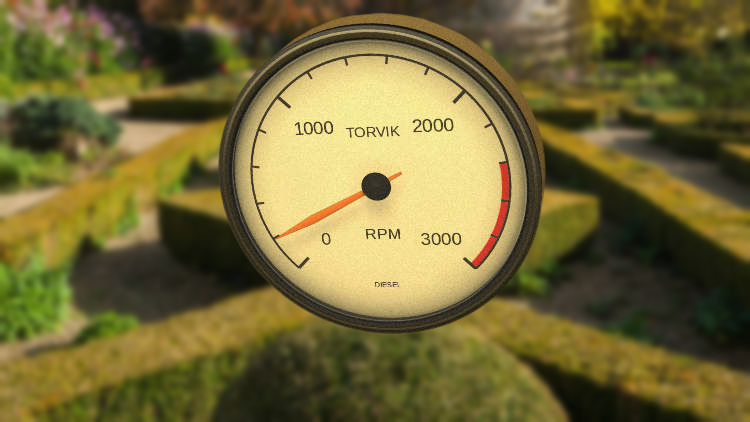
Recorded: 200 rpm
